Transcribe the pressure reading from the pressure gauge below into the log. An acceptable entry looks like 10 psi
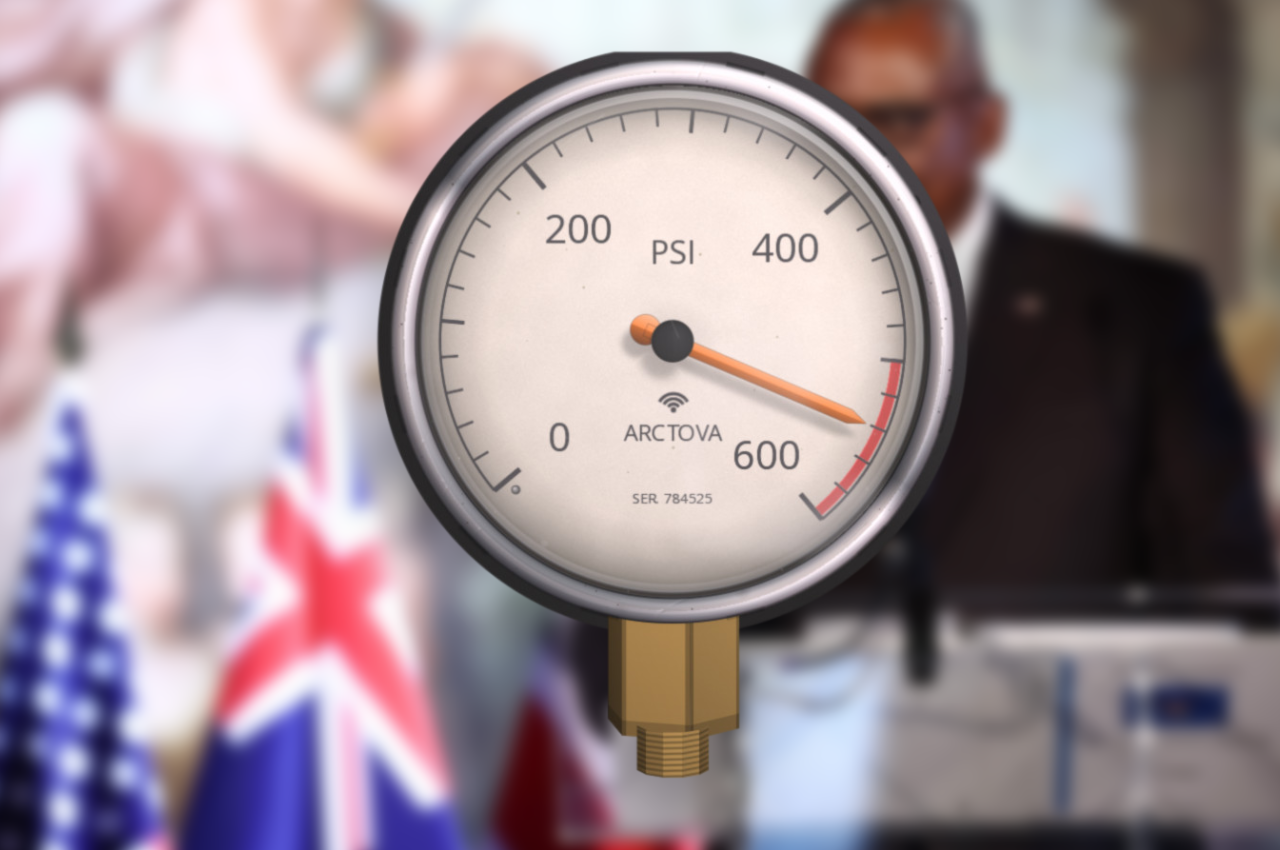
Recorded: 540 psi
